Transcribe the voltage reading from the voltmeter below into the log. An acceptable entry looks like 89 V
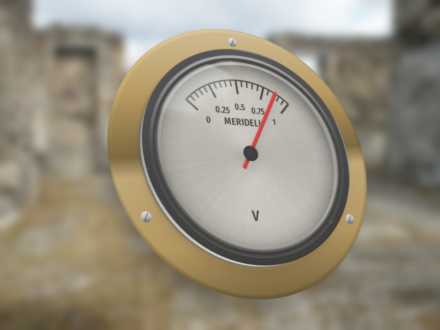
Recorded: 0.85 V
